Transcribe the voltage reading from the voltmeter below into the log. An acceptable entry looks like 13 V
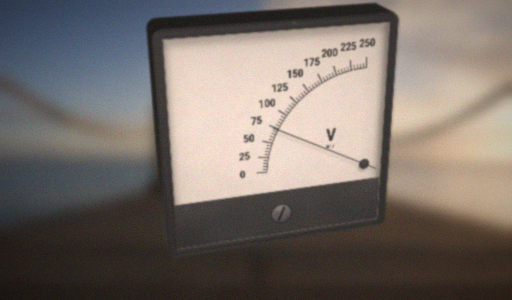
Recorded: 75 V
